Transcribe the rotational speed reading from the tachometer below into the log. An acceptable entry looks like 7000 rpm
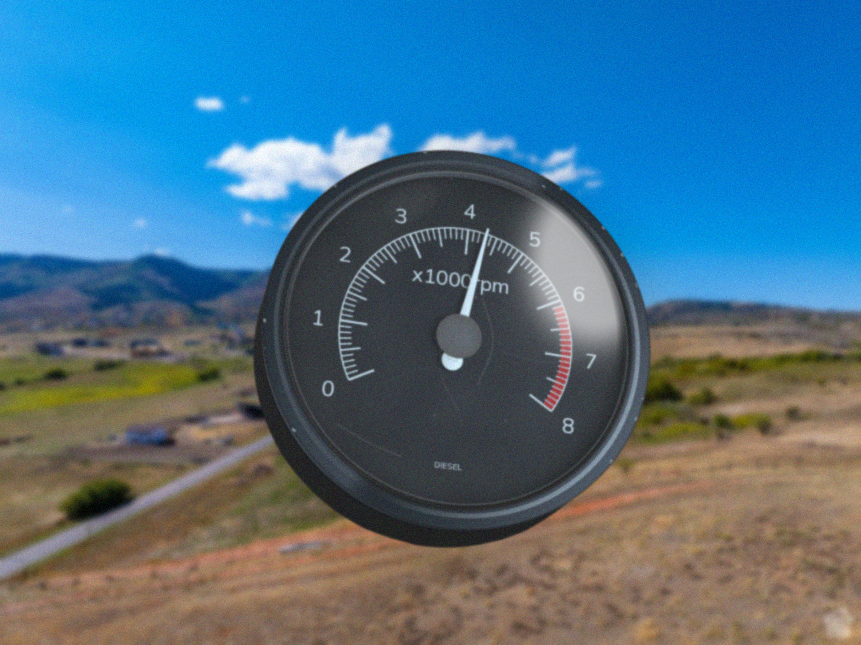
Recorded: 4300 rpm
